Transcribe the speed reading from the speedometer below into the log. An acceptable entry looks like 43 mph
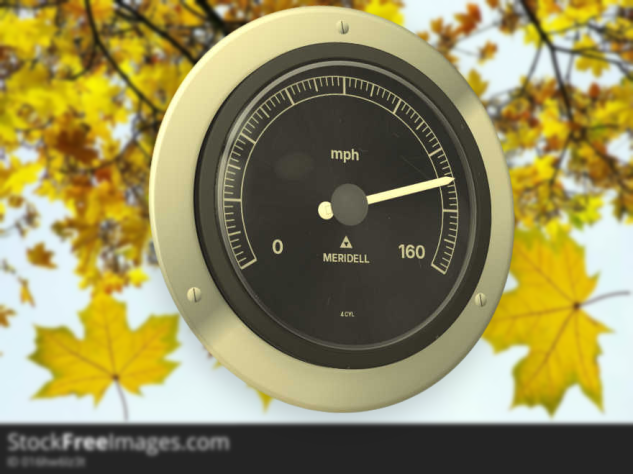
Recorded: 130 mph
